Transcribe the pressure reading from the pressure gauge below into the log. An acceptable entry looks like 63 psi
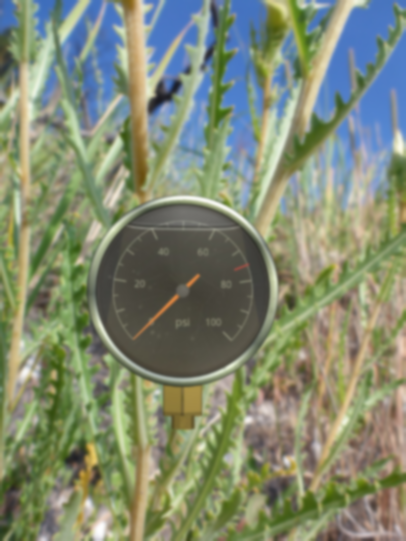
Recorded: 0 psi
